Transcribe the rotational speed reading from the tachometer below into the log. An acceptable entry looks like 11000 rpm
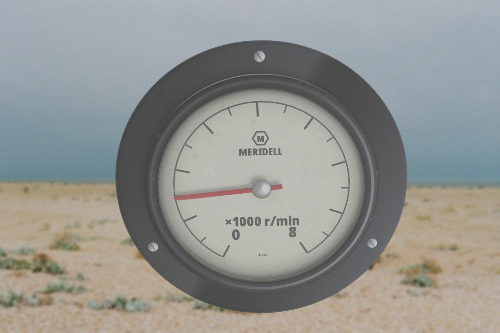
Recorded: 1500 rpm
